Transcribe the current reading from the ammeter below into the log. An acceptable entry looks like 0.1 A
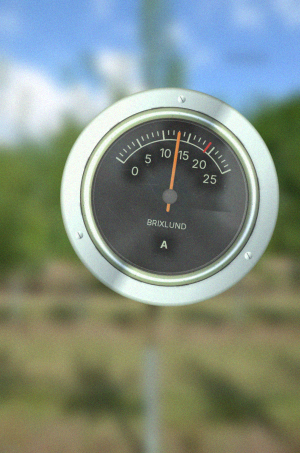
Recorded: 13 A
